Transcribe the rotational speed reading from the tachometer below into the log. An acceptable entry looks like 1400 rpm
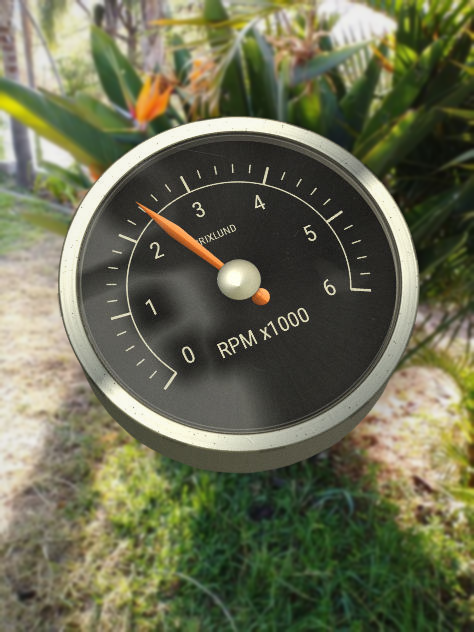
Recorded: 2400 rpm
